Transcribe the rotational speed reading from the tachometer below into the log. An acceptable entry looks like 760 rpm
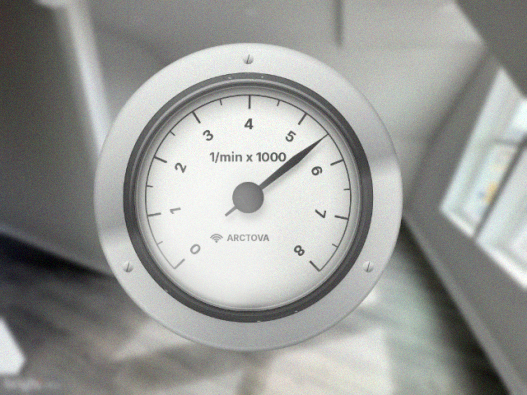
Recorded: 5500 rpm
